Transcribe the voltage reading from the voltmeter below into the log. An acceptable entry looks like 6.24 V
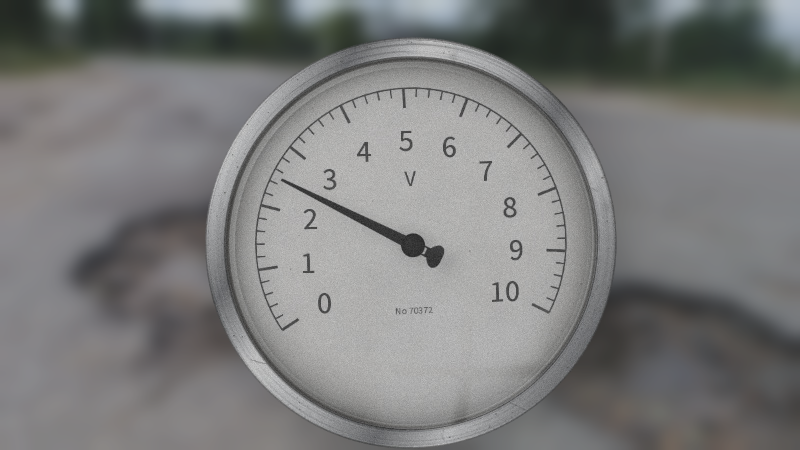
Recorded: 2.5 V
